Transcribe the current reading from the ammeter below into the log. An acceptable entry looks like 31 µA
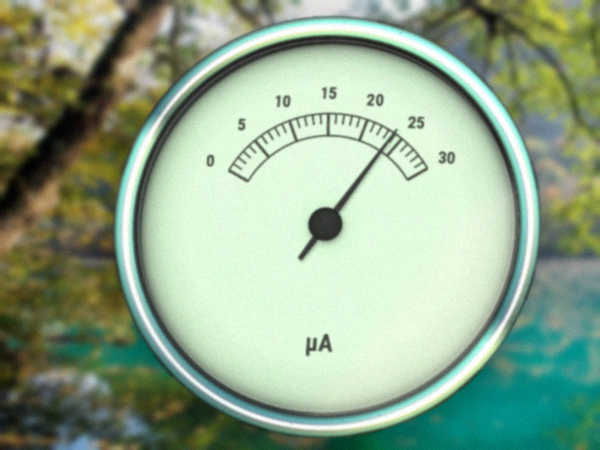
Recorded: 24 µA
